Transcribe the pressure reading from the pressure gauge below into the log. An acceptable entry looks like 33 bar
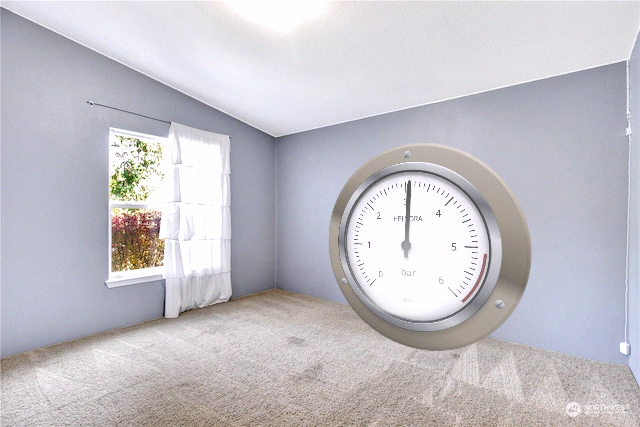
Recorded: 3.1 bar
